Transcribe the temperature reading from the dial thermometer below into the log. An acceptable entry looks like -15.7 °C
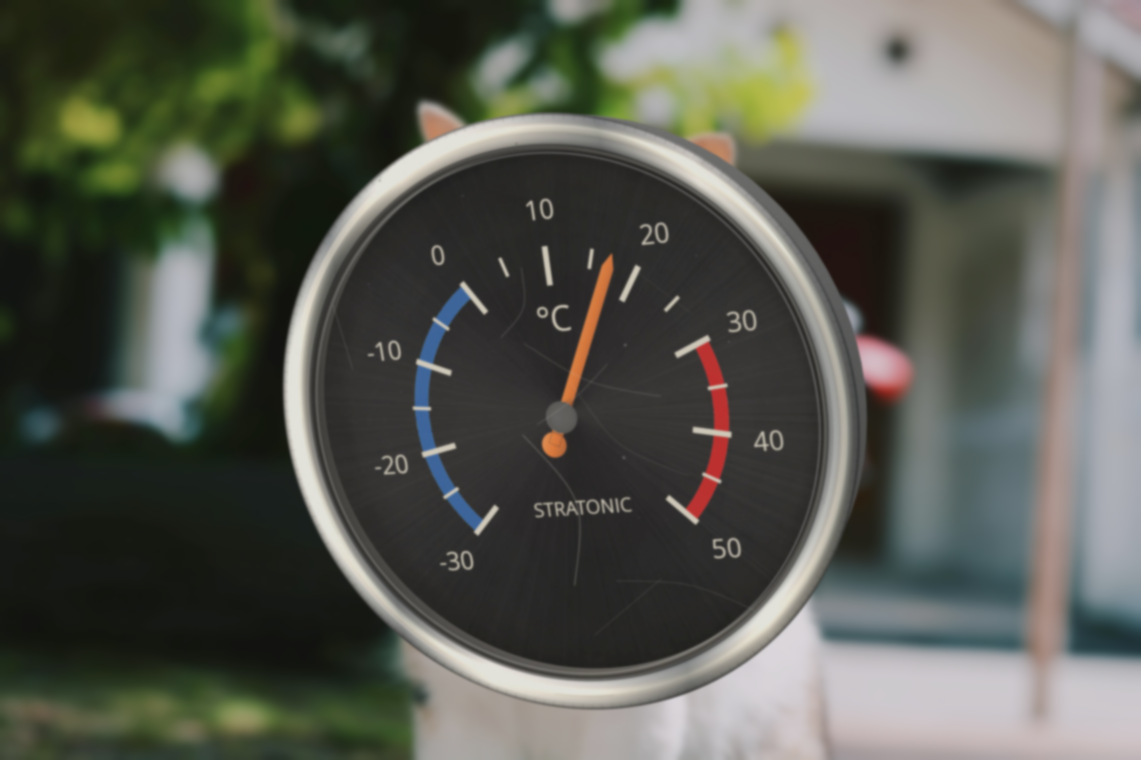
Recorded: 17.5 °C
